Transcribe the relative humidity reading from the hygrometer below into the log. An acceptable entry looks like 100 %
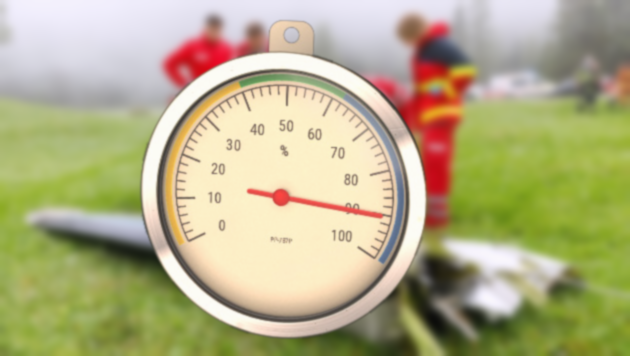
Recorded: 90 %
